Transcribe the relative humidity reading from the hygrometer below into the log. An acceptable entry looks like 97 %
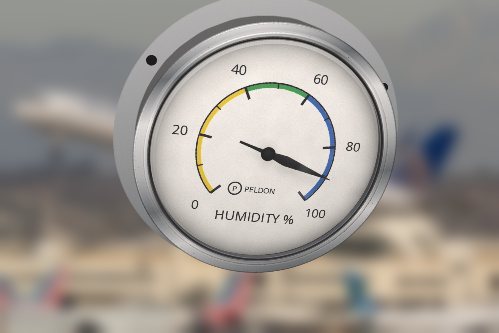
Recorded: 90 %
